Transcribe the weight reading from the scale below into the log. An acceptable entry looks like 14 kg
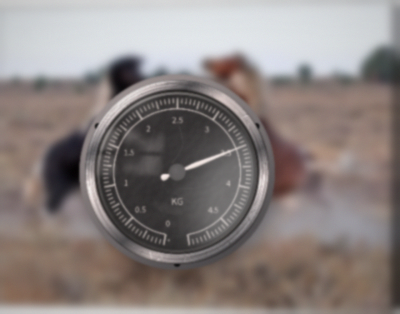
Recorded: 3.5 kg
